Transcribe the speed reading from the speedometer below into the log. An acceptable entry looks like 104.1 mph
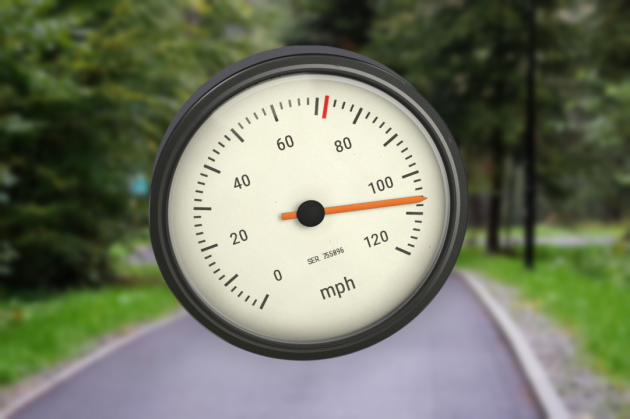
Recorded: 106 mph
